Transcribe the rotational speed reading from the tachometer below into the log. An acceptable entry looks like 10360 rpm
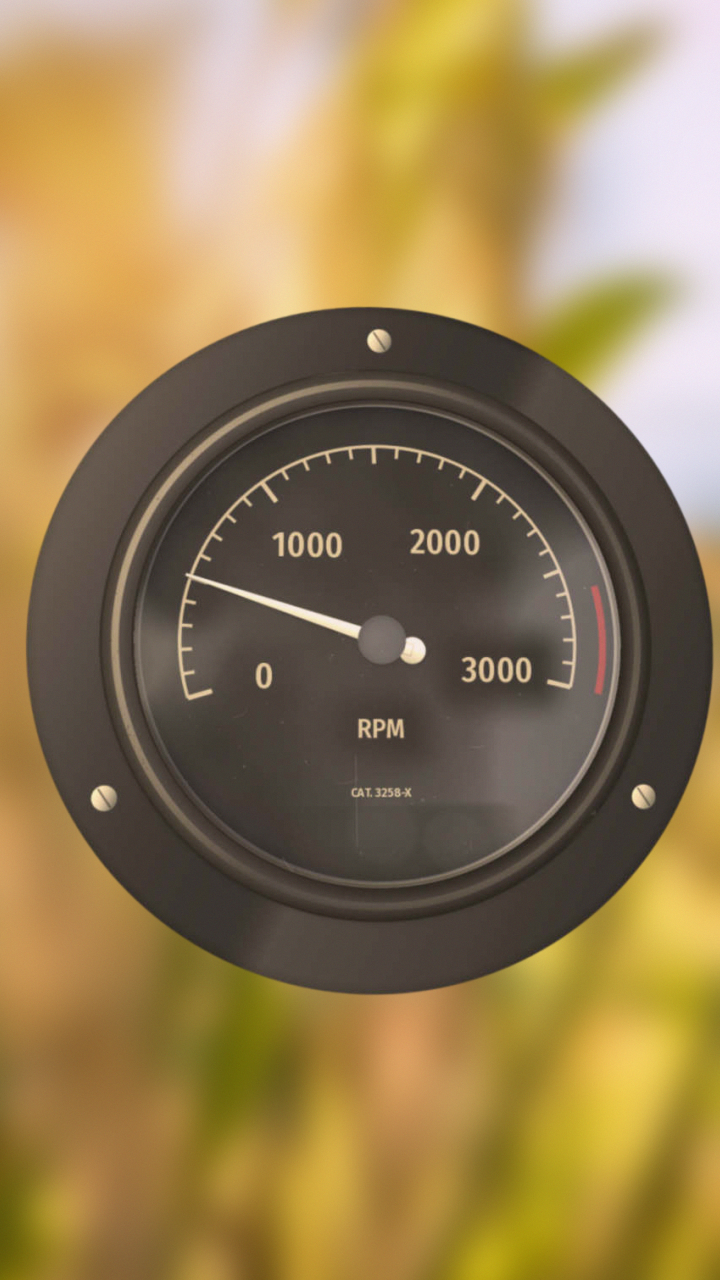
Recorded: 500 rpm
